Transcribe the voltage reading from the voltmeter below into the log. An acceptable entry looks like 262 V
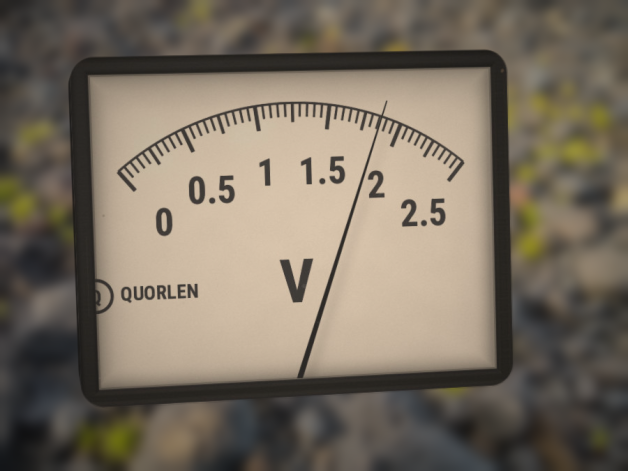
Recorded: 1.85 V
